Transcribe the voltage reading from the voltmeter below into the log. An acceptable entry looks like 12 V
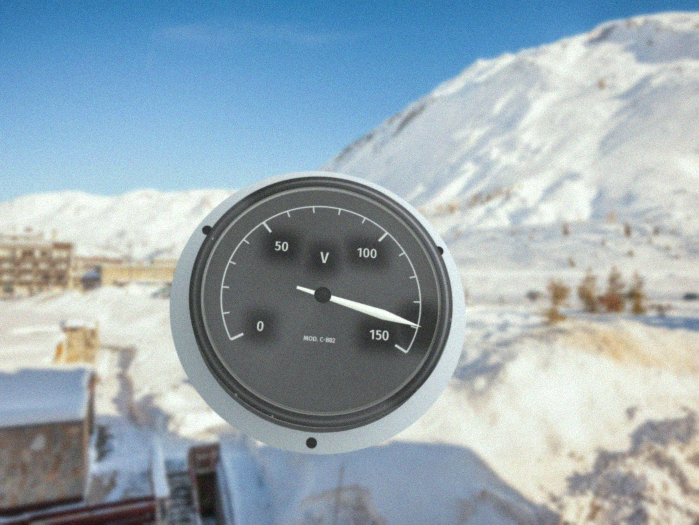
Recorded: 140 V
